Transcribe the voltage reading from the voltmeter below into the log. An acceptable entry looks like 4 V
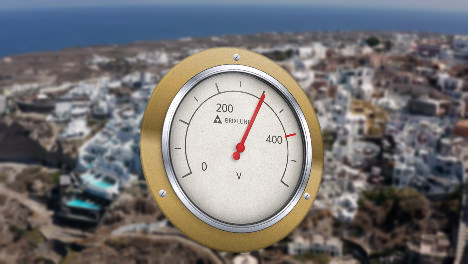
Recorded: 300 V
